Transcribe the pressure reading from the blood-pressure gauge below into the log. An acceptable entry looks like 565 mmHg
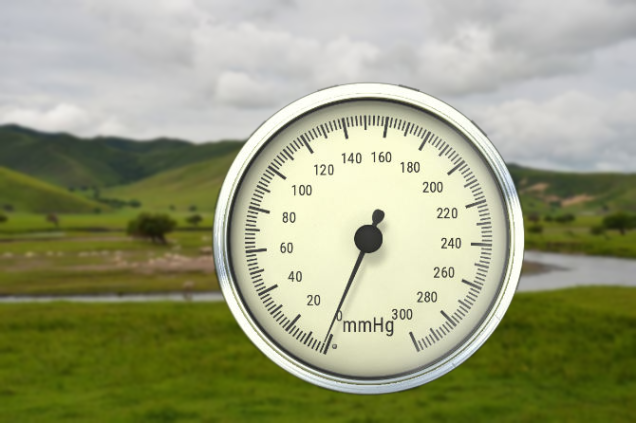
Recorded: 2 mmHg
